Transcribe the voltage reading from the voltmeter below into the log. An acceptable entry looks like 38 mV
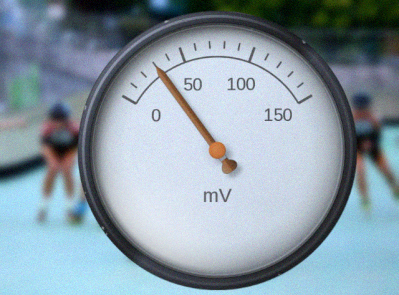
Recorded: 30 mV
